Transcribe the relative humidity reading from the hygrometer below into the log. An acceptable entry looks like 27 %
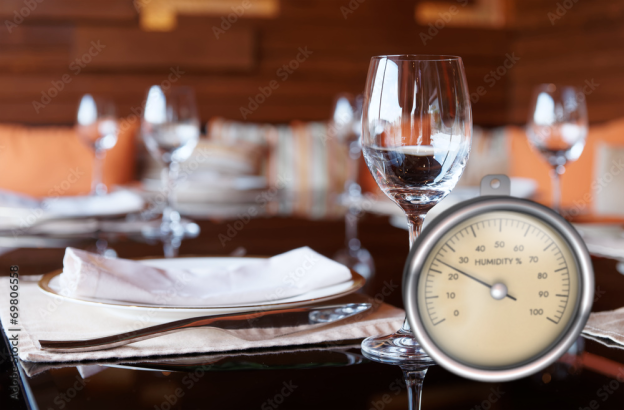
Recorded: 24 %
